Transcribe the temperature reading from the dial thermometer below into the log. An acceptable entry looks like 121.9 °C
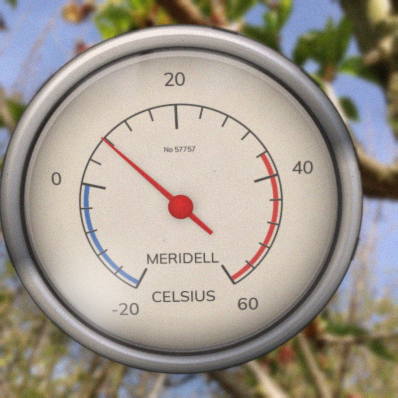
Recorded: 8 °C
